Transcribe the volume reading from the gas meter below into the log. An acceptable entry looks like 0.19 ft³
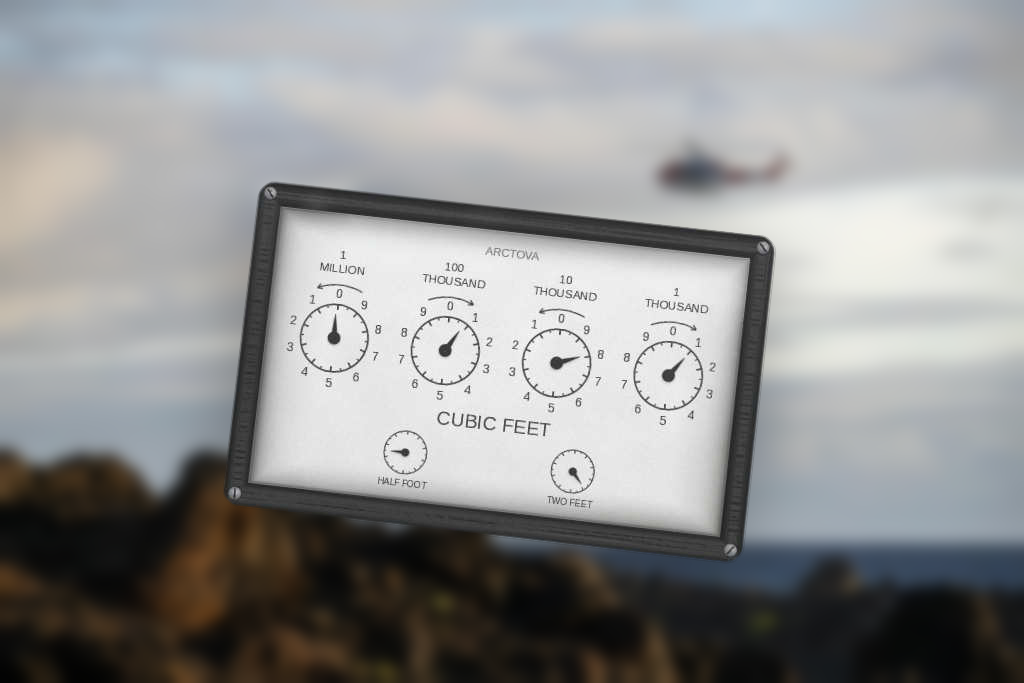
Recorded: 8100 ft³
